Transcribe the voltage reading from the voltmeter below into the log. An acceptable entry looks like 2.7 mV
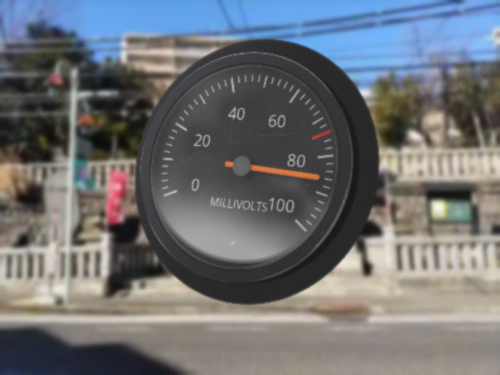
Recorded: 86 mV
